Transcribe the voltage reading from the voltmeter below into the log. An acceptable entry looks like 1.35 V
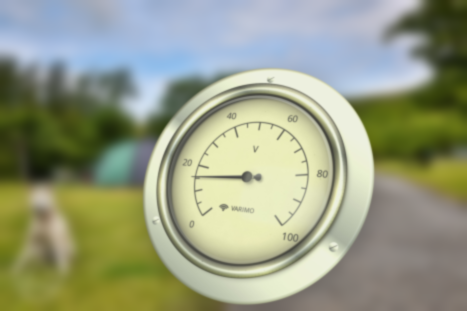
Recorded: 15 V
